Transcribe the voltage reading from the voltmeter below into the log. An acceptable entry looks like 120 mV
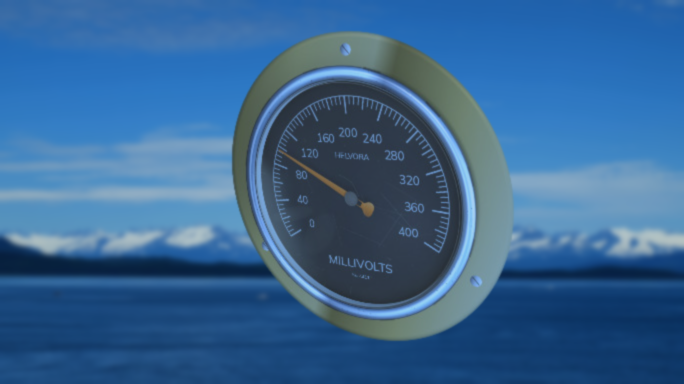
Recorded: 100 mV
